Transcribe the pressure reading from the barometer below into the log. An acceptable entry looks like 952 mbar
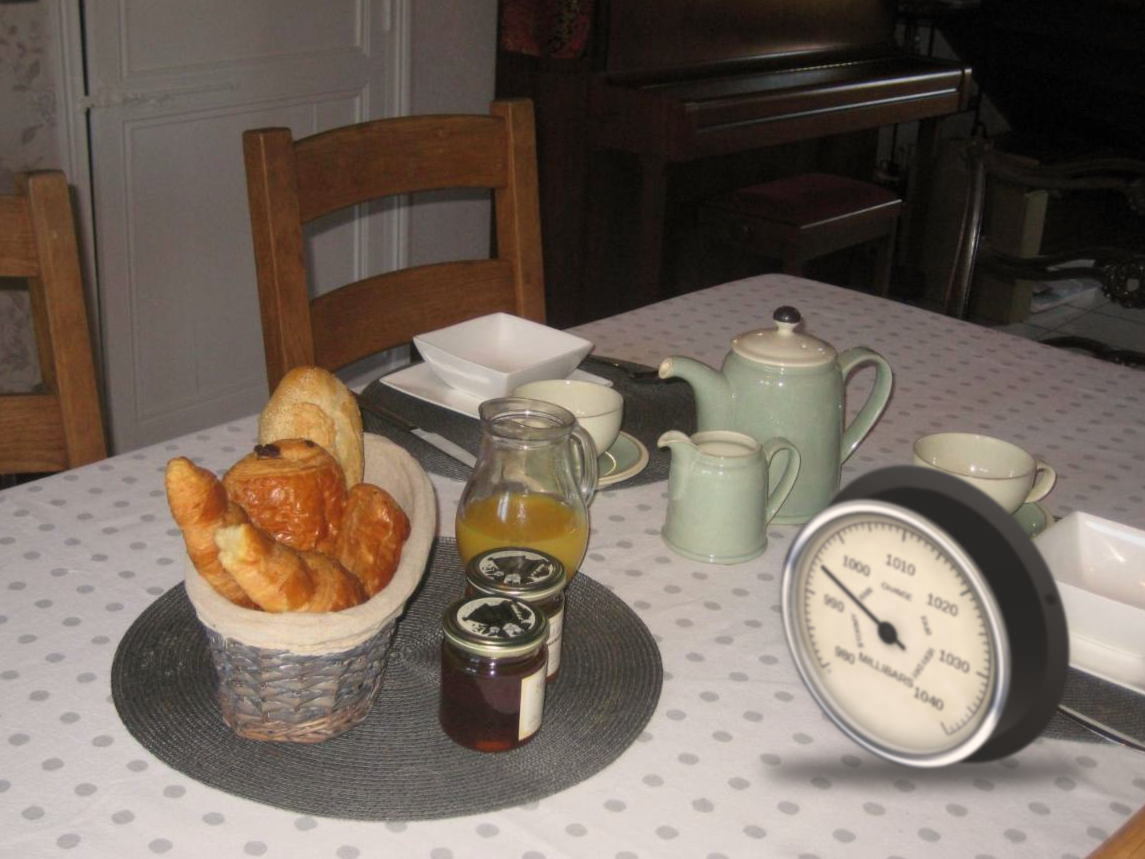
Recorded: 995 mbar
